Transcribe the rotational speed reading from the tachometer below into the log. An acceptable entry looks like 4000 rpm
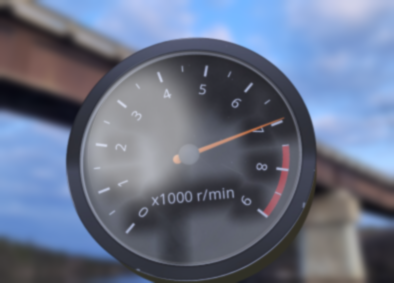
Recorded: 7000 rpm
